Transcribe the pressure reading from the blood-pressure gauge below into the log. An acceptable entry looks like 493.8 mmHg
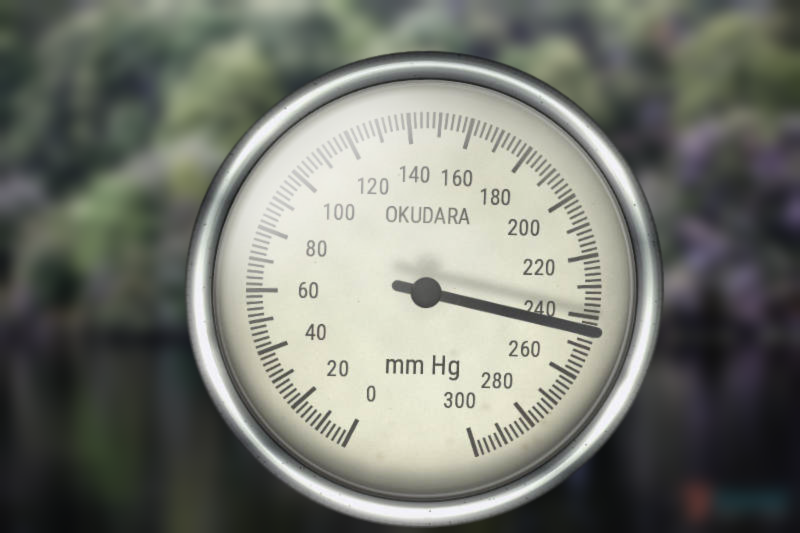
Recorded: 244 mmHg
